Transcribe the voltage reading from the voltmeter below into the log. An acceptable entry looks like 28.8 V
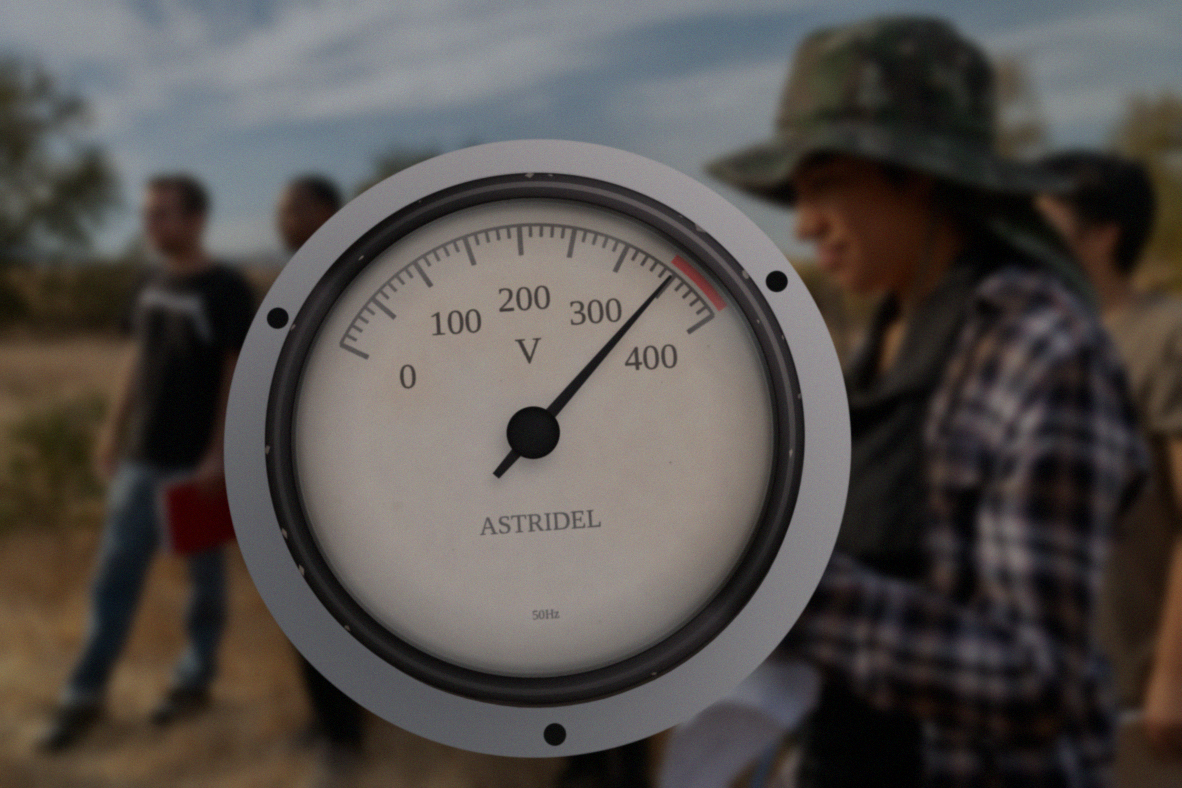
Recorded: 350 V
